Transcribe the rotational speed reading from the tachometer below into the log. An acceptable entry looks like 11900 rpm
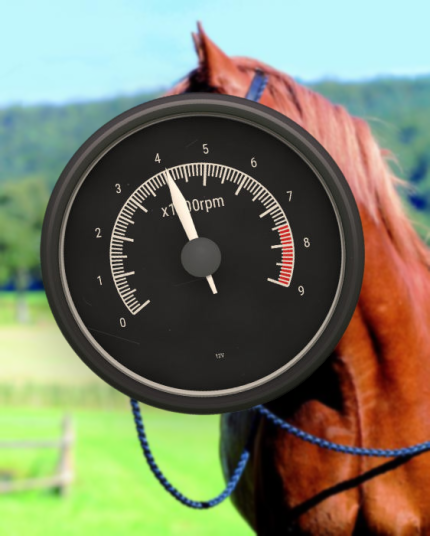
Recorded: 4100 rpm
